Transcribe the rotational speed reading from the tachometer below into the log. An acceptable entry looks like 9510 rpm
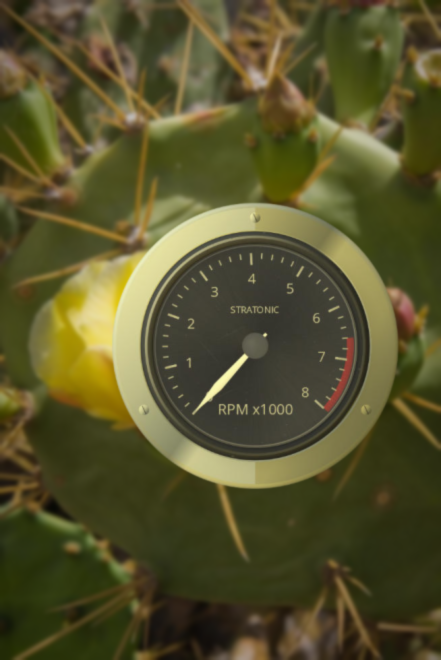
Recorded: 0 rpm
